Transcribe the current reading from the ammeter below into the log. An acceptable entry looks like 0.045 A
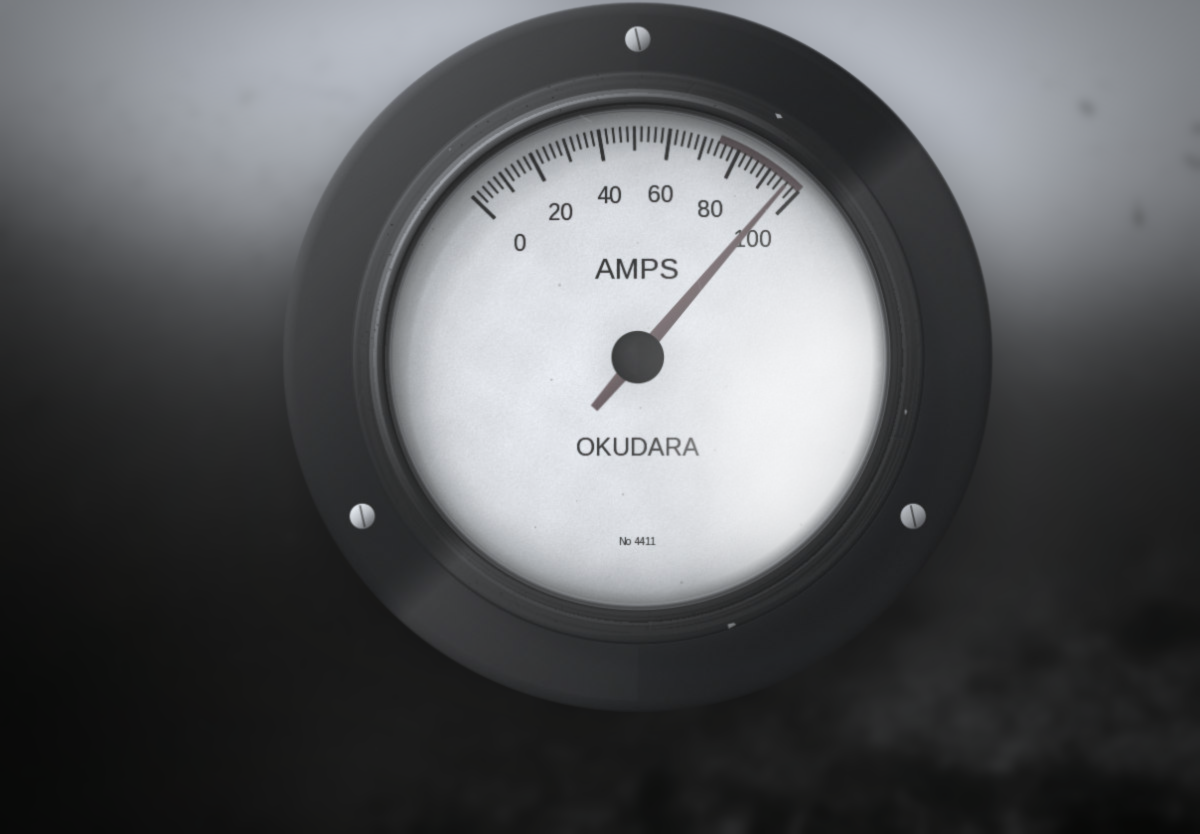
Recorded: 96 A
